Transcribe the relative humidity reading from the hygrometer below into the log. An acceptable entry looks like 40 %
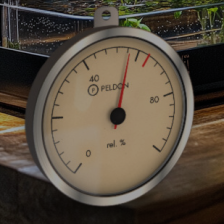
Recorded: 56 %
